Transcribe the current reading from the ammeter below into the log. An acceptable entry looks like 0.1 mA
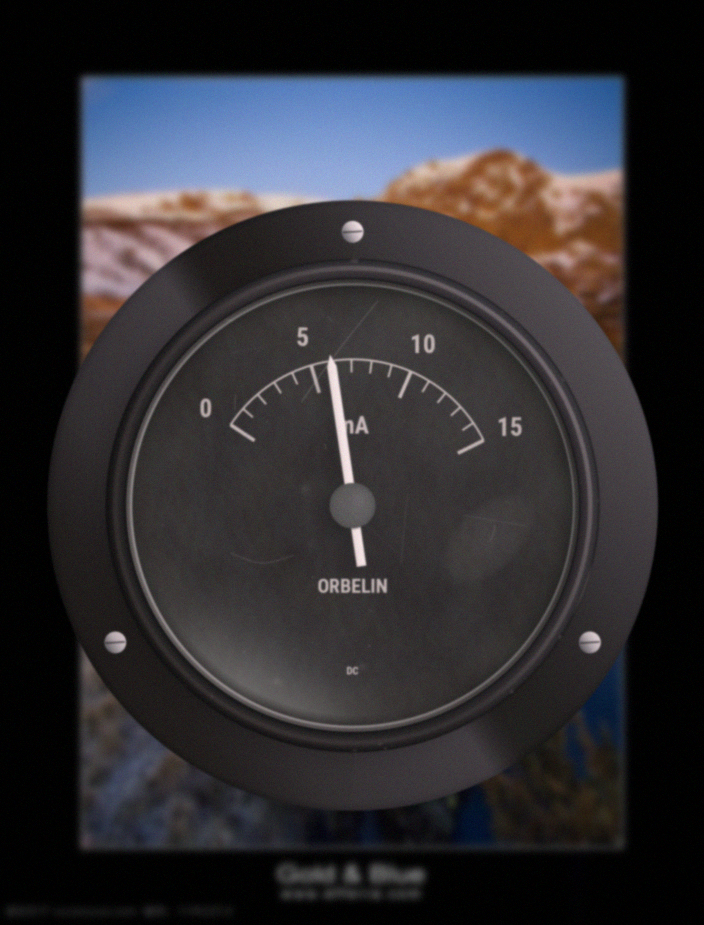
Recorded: 6 mA
